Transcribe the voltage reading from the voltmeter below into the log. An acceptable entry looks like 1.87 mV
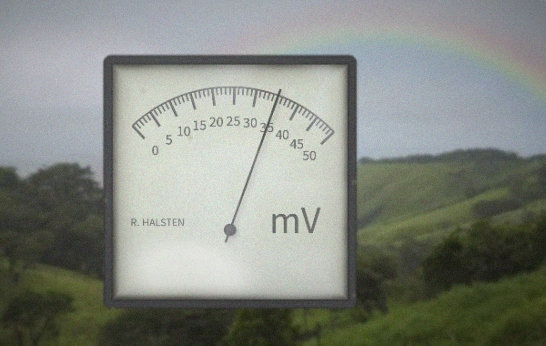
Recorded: 35 mV
